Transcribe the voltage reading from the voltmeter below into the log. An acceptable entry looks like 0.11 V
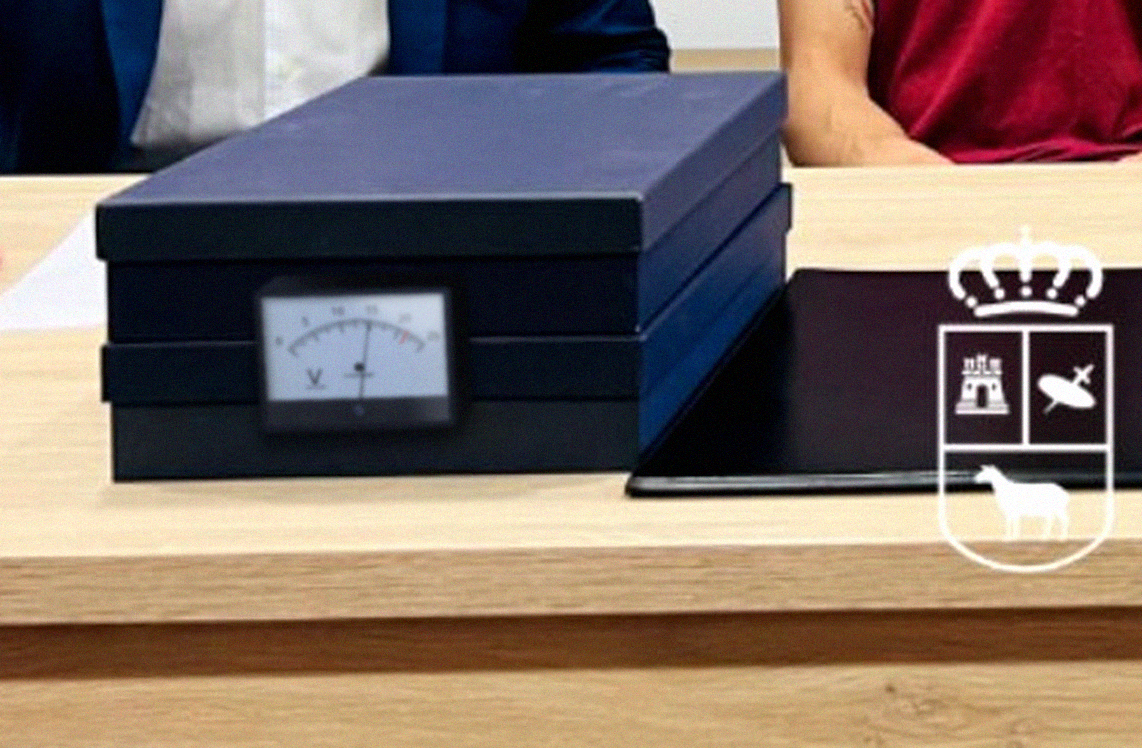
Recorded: 15 V
